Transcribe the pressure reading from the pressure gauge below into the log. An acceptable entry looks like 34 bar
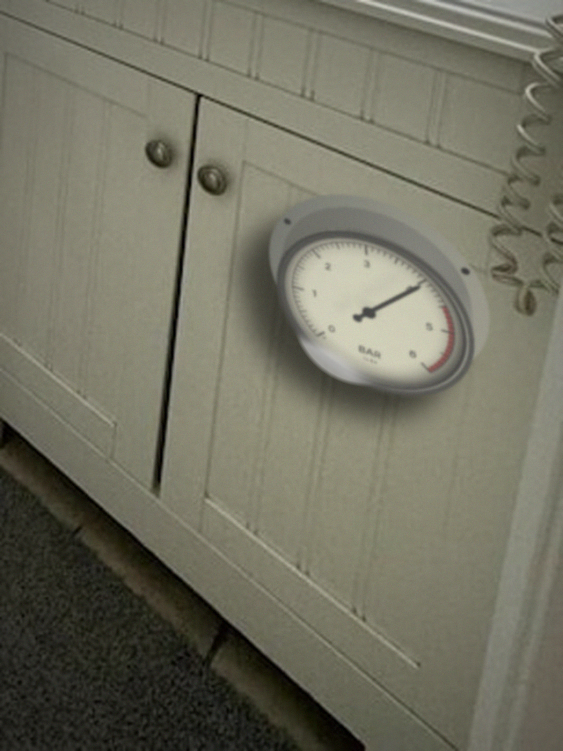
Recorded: 4 bar
